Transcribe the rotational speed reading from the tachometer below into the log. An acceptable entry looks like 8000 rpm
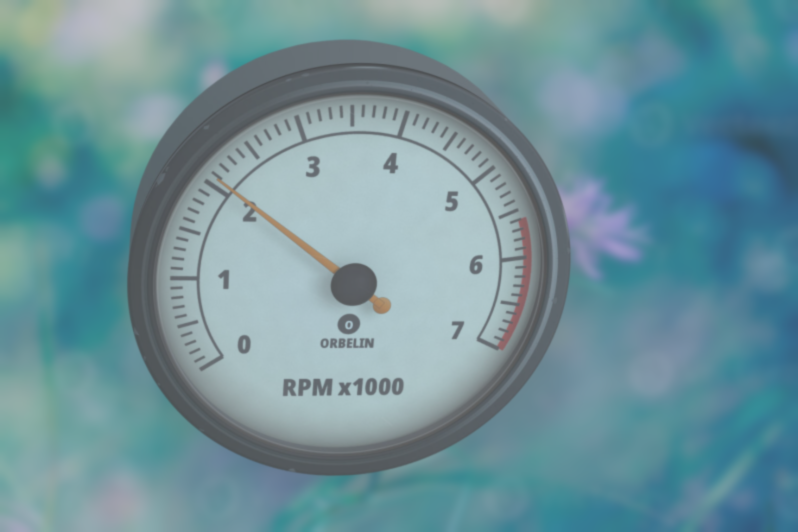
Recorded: 2100 rpm
